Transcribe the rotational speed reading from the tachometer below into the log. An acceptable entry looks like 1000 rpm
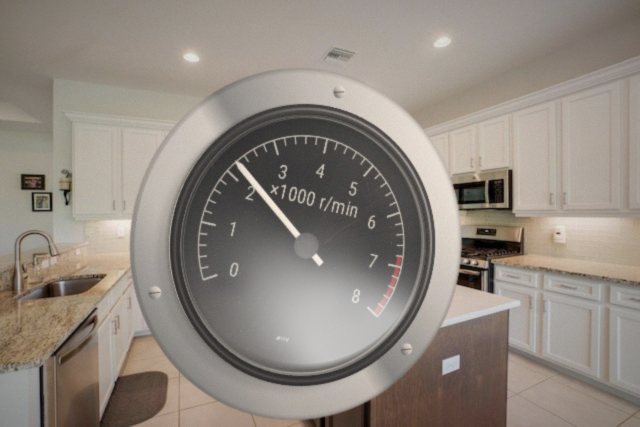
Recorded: 2200 rpm
